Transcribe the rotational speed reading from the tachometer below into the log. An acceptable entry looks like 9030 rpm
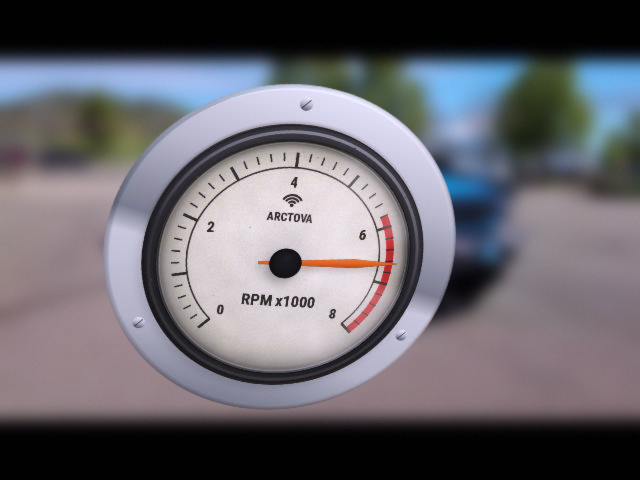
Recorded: 6600 rpm
